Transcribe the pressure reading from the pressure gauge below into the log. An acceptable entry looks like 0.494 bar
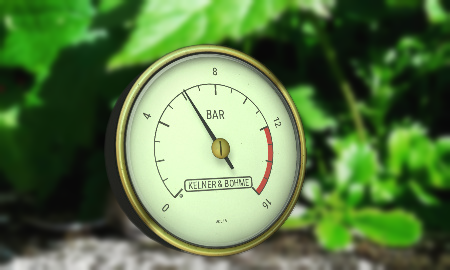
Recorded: 6 bar
